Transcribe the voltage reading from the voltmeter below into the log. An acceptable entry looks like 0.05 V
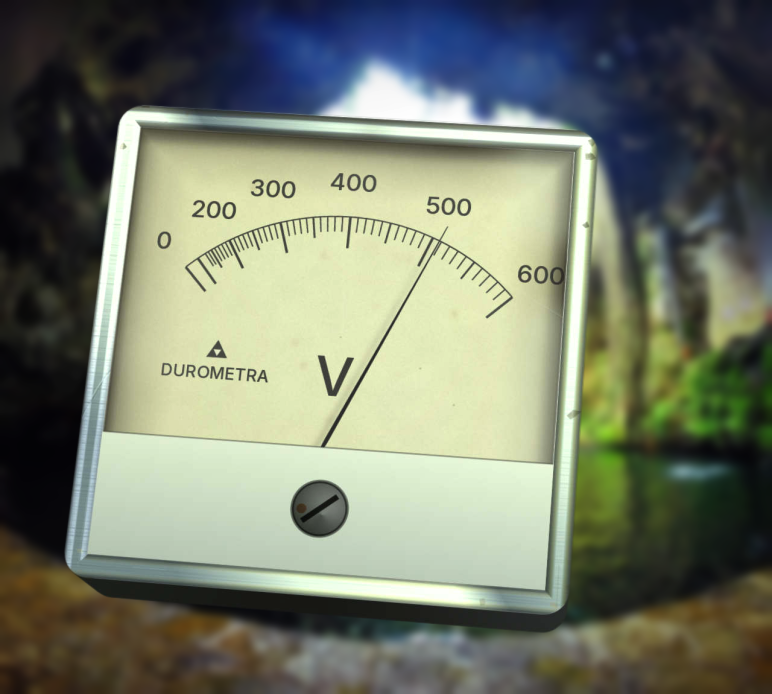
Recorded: 510 V
